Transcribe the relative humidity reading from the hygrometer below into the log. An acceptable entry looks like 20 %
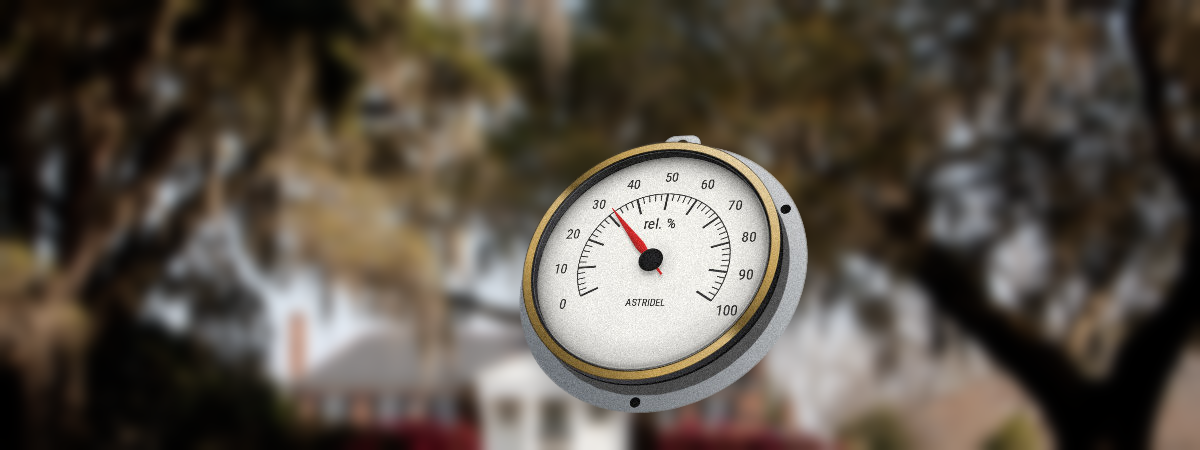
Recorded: 32 %
